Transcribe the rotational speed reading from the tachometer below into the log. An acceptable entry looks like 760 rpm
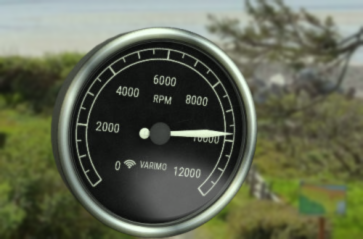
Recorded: 9750 rpm
